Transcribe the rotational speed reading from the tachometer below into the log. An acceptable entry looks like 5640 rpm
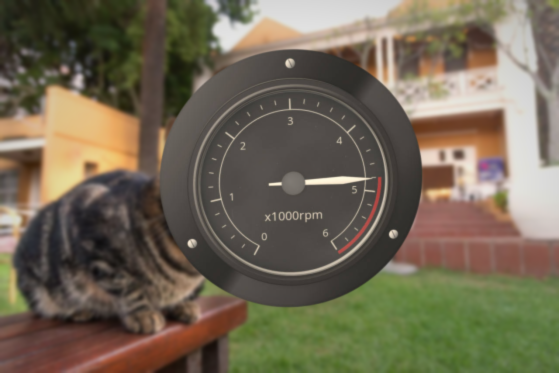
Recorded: 4800 rpm
